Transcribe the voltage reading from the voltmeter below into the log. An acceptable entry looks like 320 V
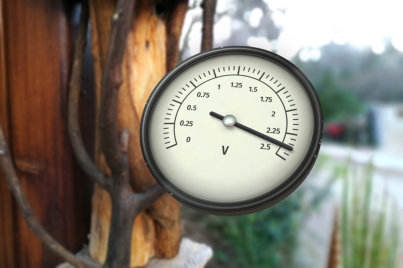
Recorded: 2.4 V
